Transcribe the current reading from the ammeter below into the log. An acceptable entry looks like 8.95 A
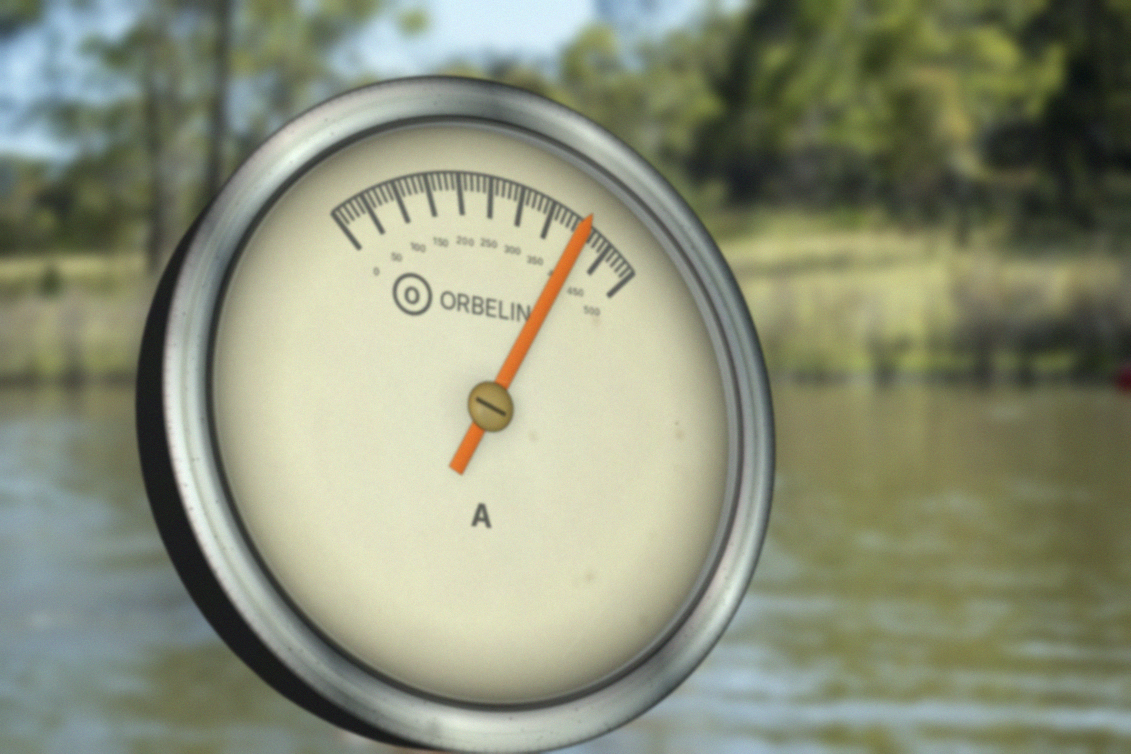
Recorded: 400 A
